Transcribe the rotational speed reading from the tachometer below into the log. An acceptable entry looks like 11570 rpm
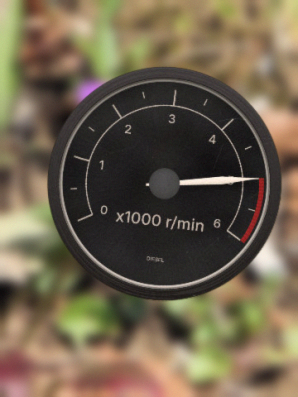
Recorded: 5000 rpm
